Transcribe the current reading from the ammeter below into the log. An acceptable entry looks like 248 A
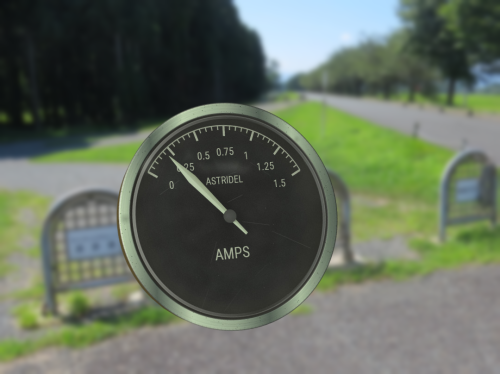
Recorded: 0.2 A
